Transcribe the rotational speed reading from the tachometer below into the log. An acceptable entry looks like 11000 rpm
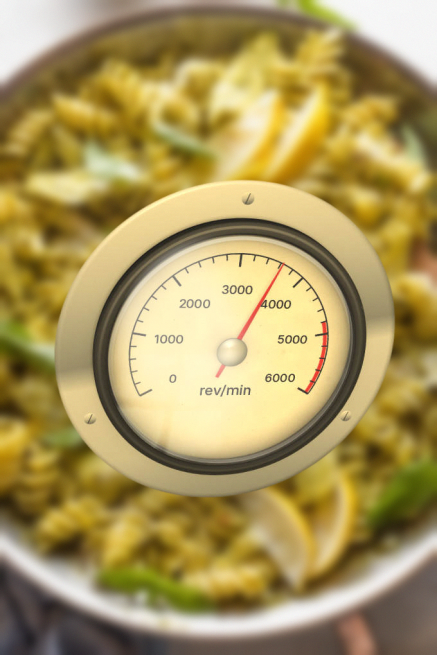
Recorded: 3600 rpm
